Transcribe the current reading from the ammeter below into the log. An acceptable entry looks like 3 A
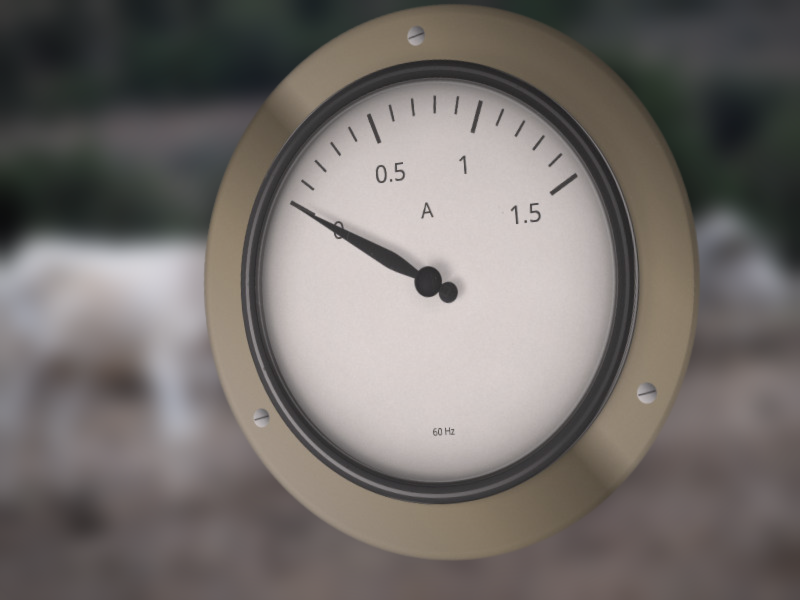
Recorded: 0 A
